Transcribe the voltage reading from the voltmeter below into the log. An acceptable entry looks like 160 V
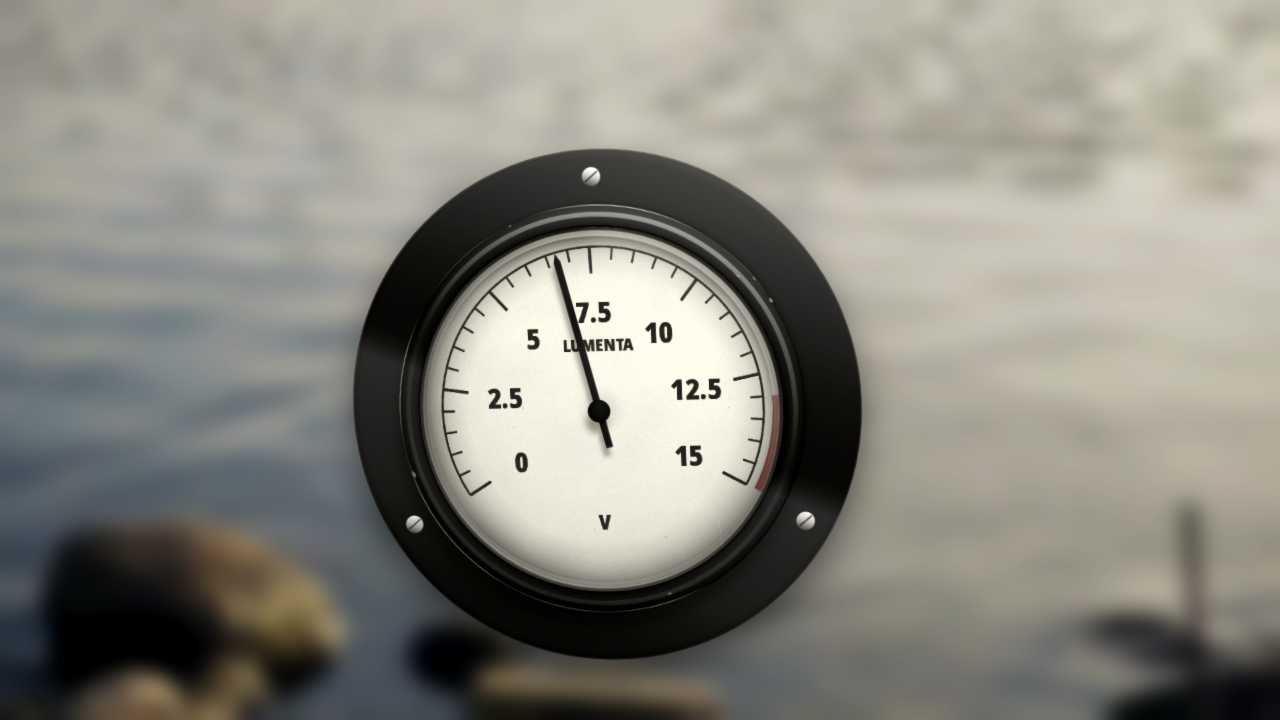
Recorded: 6.75 V
